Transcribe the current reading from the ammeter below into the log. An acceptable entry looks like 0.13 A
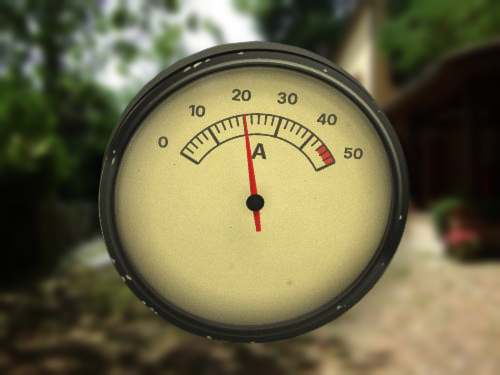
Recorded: 20 A
